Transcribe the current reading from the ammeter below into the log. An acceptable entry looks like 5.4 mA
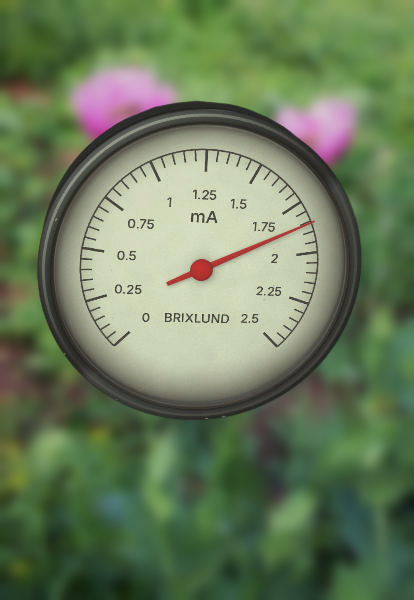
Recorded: 1.85 mA
